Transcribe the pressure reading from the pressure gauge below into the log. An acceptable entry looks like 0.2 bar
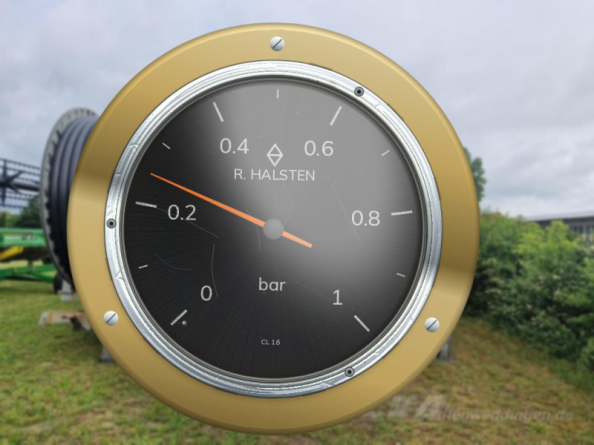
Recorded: 0.25 bar
